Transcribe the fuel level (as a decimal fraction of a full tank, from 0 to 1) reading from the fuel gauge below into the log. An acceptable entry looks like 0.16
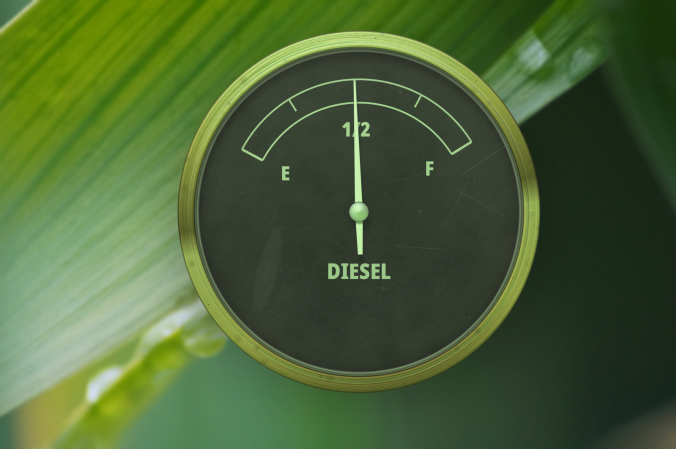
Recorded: 0.5
